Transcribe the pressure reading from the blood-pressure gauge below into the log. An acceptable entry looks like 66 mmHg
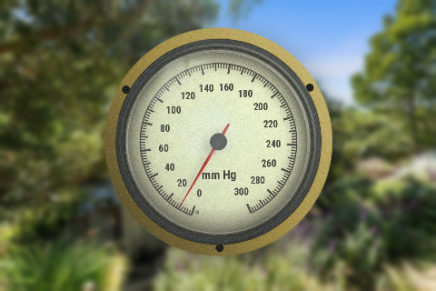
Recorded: 10 mmHg
